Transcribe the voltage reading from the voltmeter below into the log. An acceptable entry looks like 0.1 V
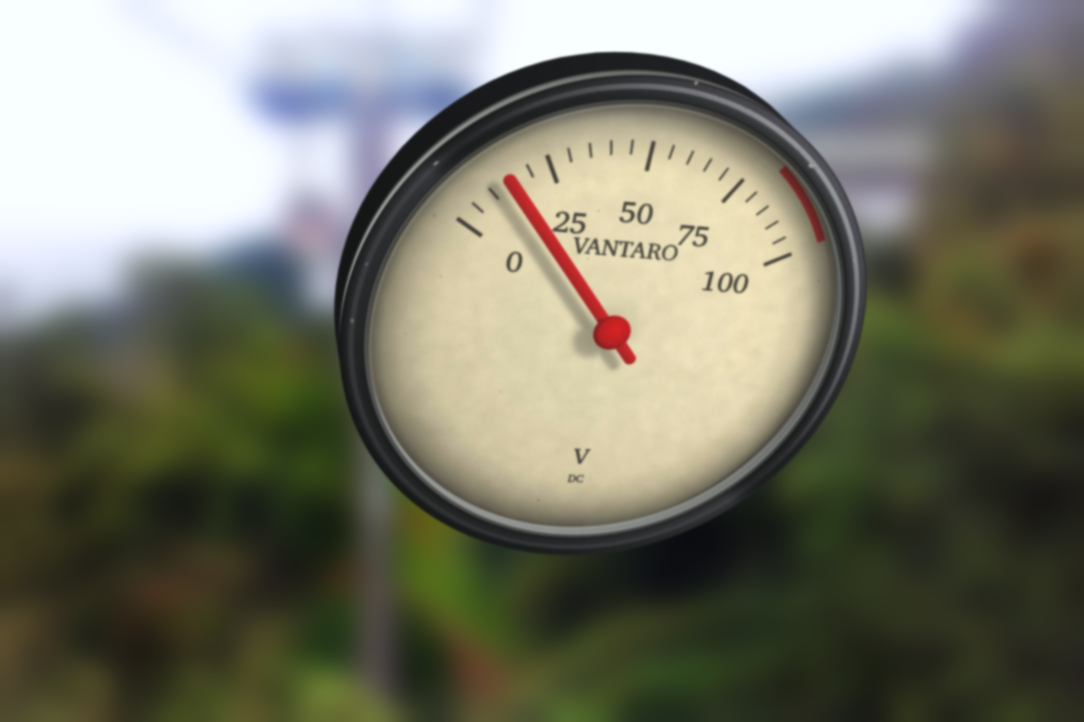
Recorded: 15 V
